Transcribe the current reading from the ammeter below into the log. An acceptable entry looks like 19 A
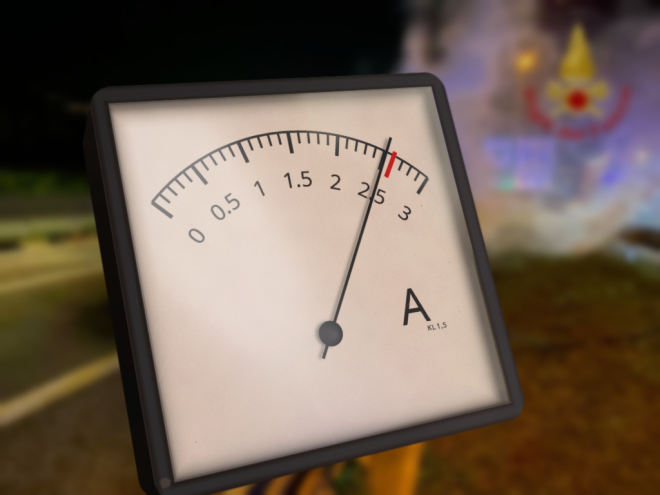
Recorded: 2.5 A
